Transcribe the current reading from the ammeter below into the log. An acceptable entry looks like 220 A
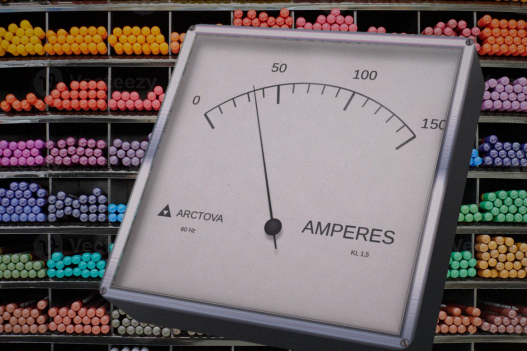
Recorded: 35 A
